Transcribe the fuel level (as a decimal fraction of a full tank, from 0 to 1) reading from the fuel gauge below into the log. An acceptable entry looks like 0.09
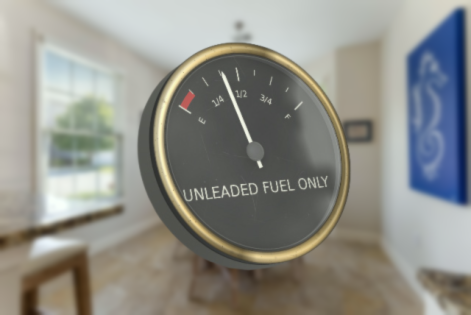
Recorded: 0.375
